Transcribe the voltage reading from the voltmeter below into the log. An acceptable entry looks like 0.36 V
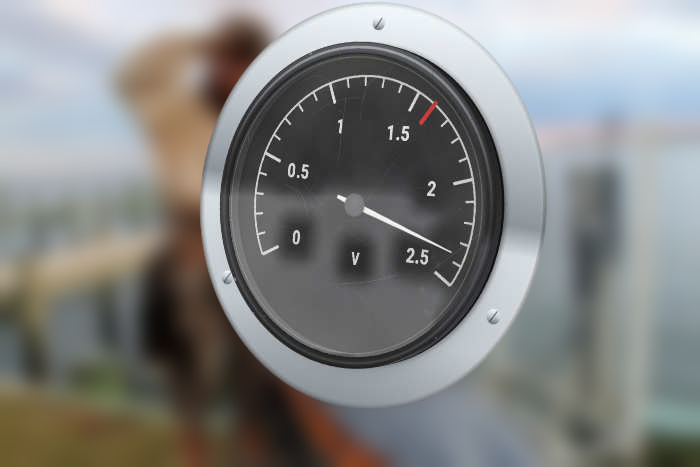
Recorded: 2.35 V
